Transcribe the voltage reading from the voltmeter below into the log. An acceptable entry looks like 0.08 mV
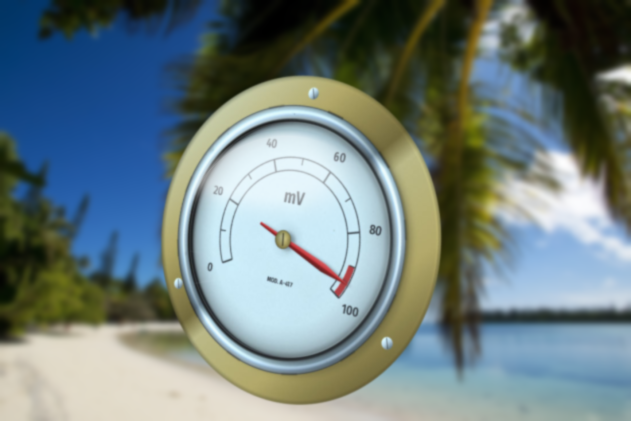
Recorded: 95 mV
